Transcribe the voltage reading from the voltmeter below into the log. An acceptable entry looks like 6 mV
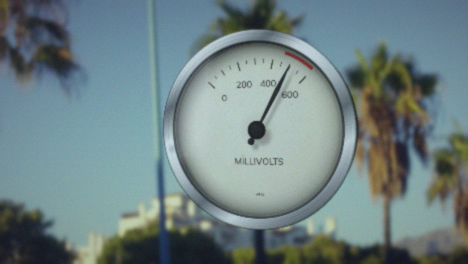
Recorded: 500 mV
